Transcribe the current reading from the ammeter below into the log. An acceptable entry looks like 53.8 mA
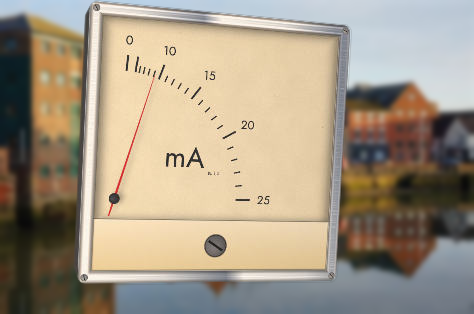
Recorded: 9 mA
